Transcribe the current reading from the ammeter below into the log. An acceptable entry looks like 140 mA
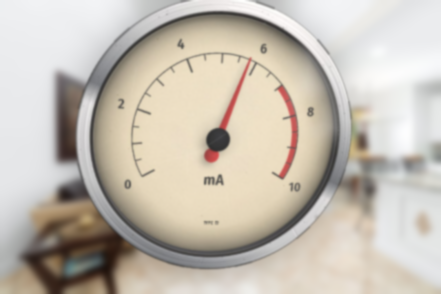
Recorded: 5.75 mA
